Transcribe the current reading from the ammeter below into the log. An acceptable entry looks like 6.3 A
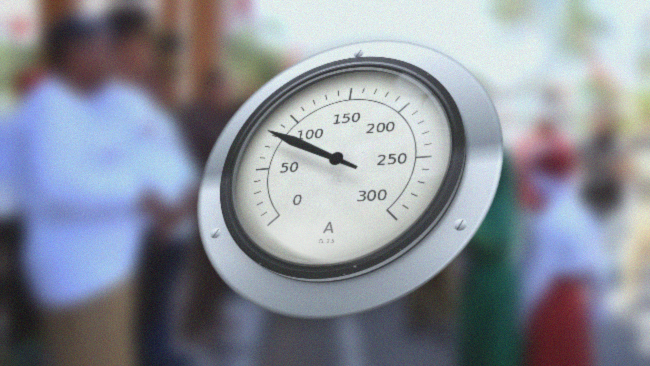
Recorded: 80 A
